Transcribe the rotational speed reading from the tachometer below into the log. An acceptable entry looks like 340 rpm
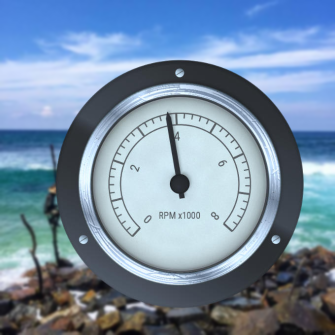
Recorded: 3800 rpm
